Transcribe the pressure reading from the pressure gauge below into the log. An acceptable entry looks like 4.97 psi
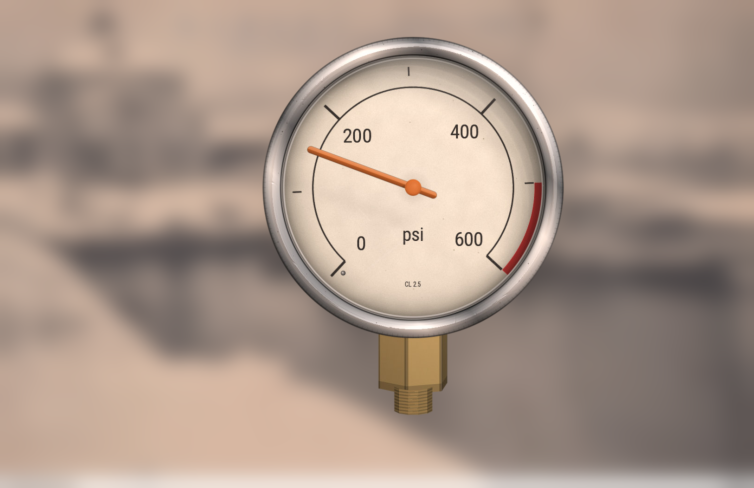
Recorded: 150 psi
